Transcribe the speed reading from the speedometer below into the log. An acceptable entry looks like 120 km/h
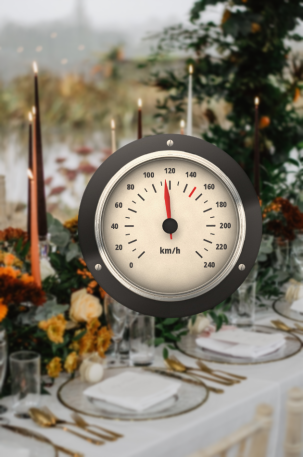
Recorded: 115 km/h
